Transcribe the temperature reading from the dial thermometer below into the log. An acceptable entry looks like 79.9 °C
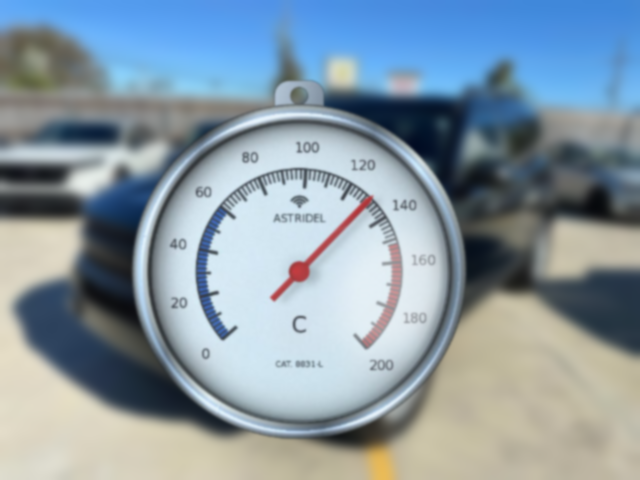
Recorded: 130 °C
